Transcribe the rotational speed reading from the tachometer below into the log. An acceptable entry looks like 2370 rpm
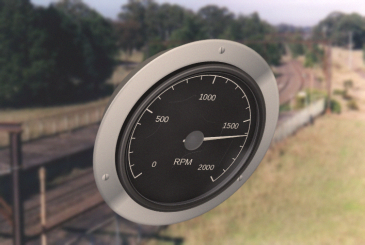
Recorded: 1600 rpm
